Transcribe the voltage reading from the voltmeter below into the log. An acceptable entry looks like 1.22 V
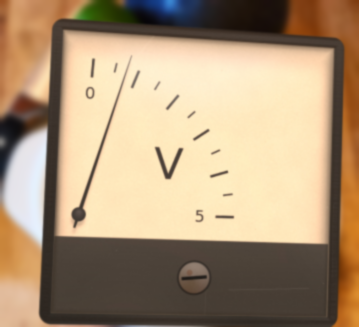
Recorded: 0.75 V
